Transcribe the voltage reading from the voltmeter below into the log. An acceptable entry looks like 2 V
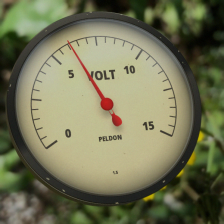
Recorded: 6 V
